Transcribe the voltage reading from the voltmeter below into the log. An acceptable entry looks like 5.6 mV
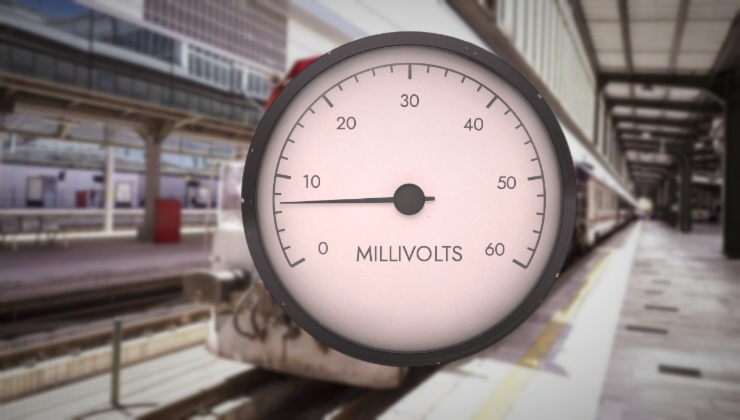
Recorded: 7 mV
